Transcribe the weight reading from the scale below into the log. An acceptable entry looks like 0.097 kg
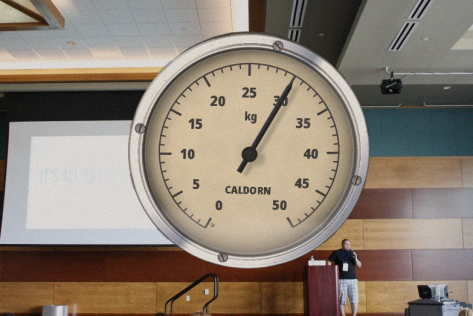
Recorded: 30 kg
